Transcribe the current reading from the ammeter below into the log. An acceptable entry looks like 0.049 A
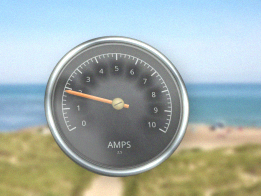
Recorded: 1.8 A
